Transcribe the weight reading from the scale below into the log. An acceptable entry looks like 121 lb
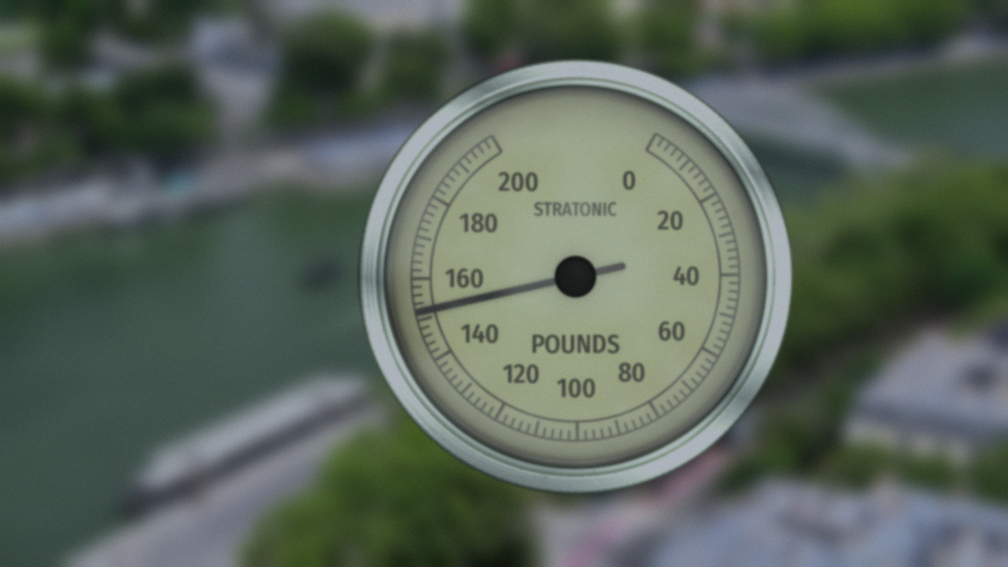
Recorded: 152 lb
